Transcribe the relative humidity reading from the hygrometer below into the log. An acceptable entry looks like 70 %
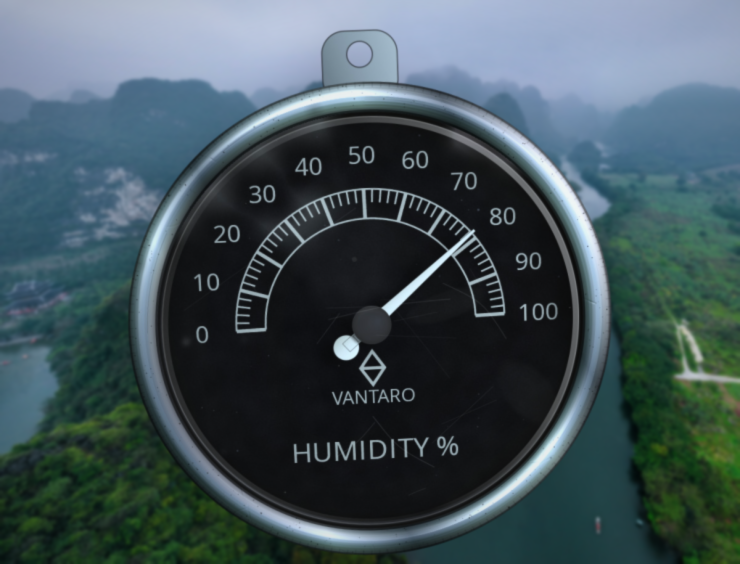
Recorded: 78 %
